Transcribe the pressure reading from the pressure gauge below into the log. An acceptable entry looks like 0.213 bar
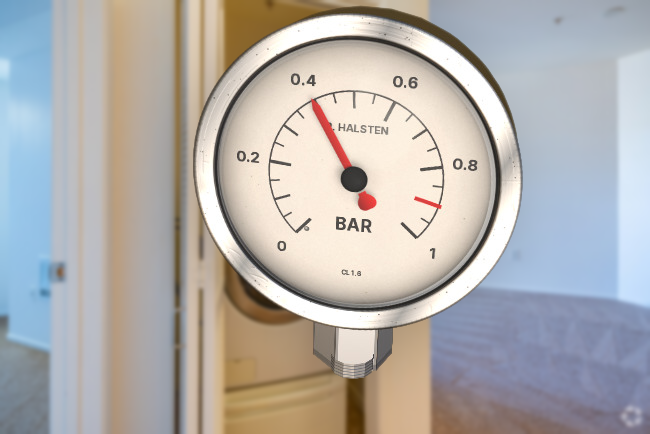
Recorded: 0.4 bar
